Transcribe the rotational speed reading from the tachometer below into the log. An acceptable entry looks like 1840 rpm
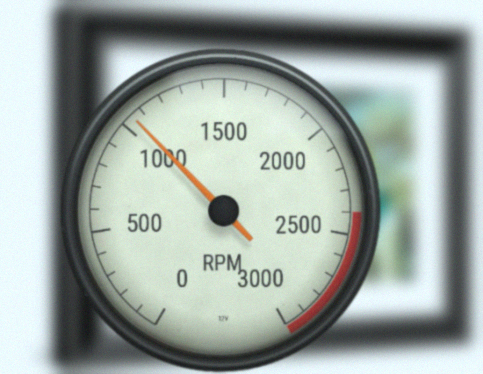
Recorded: 1050 rpm
